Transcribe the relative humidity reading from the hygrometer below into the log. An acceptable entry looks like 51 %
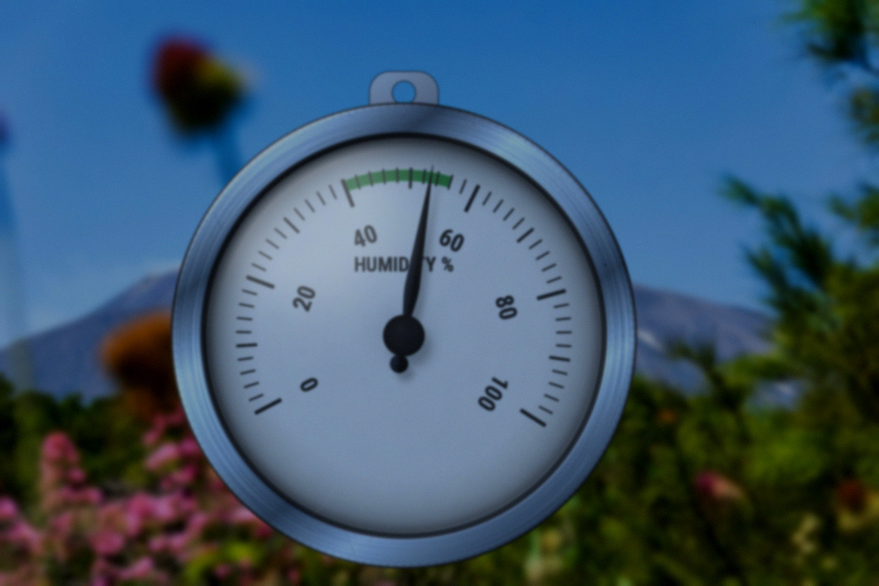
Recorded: 53 %
